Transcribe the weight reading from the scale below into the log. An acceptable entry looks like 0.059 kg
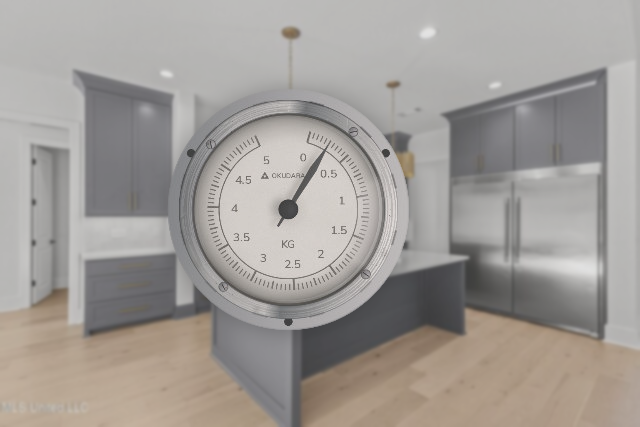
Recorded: 0.25 kg
